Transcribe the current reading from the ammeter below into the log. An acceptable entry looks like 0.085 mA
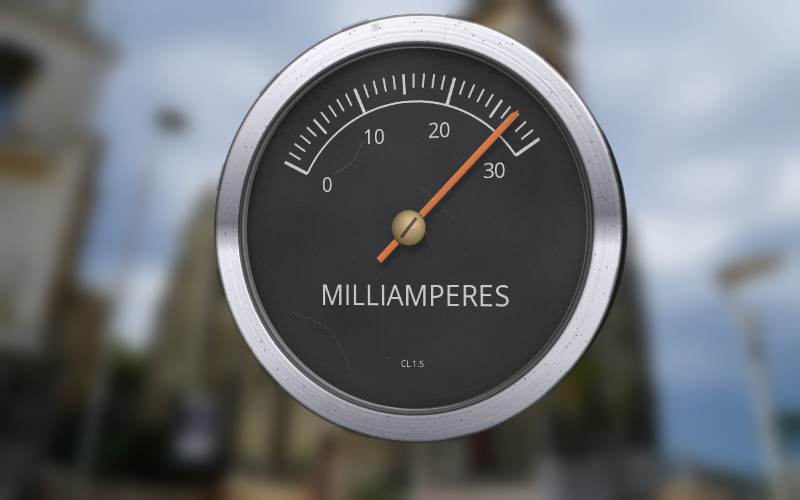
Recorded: 27 mA
